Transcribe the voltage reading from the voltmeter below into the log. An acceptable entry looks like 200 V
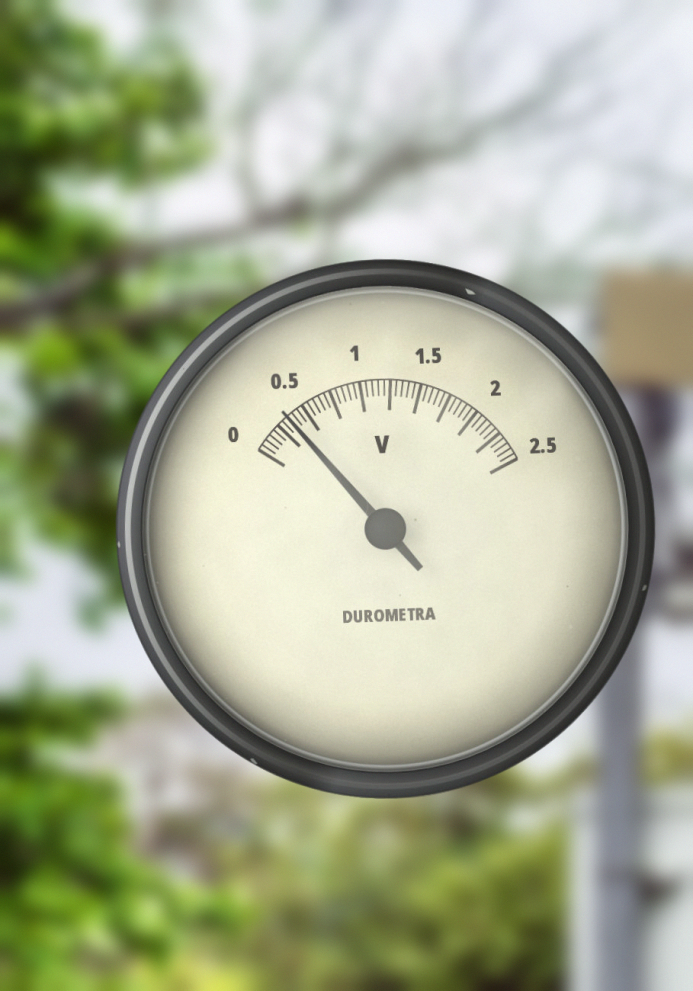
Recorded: 0.35 V
